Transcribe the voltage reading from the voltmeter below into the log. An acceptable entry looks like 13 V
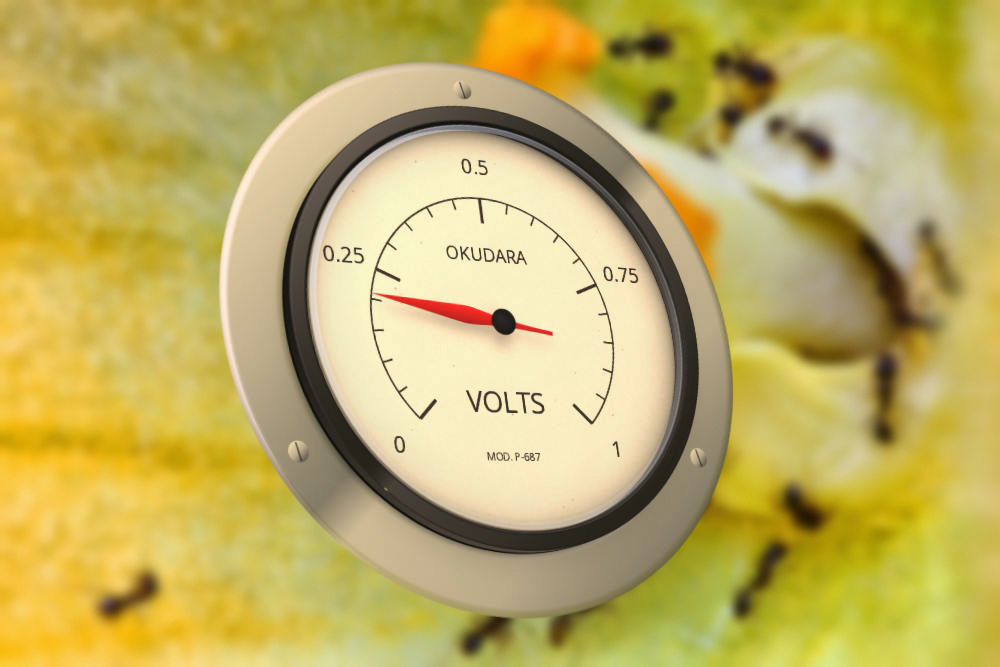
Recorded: 0.2 V
